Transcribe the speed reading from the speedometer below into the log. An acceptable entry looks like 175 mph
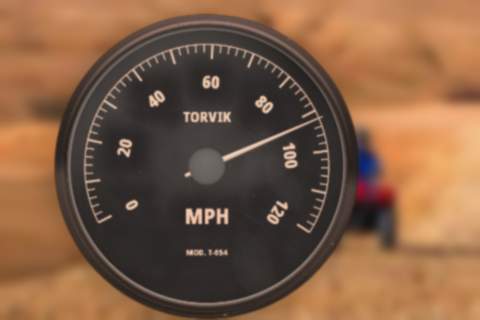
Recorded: 92 mph
